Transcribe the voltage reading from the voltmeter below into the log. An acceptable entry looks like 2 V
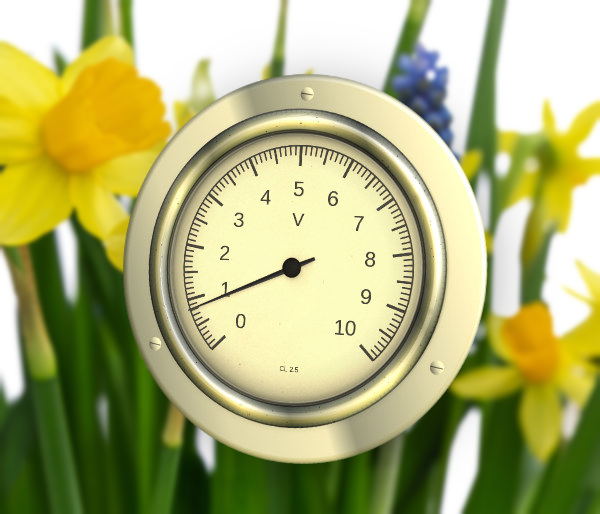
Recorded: 0.8 V
